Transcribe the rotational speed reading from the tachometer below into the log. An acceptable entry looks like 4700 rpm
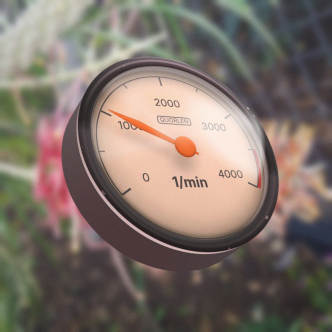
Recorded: 1000 rpm
